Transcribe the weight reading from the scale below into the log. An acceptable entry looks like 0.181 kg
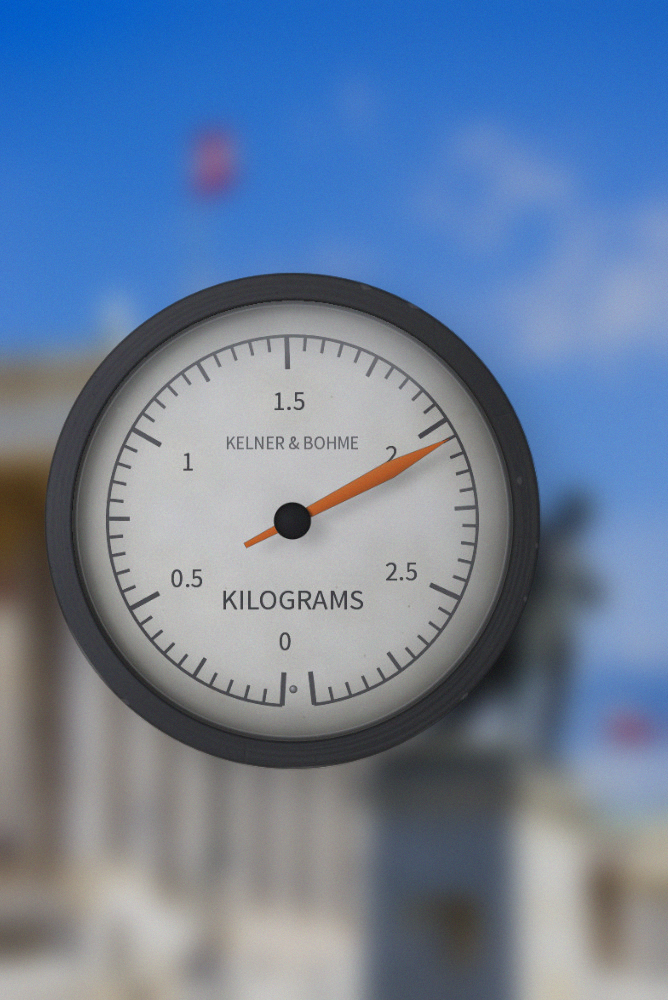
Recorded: 2.05 kg
